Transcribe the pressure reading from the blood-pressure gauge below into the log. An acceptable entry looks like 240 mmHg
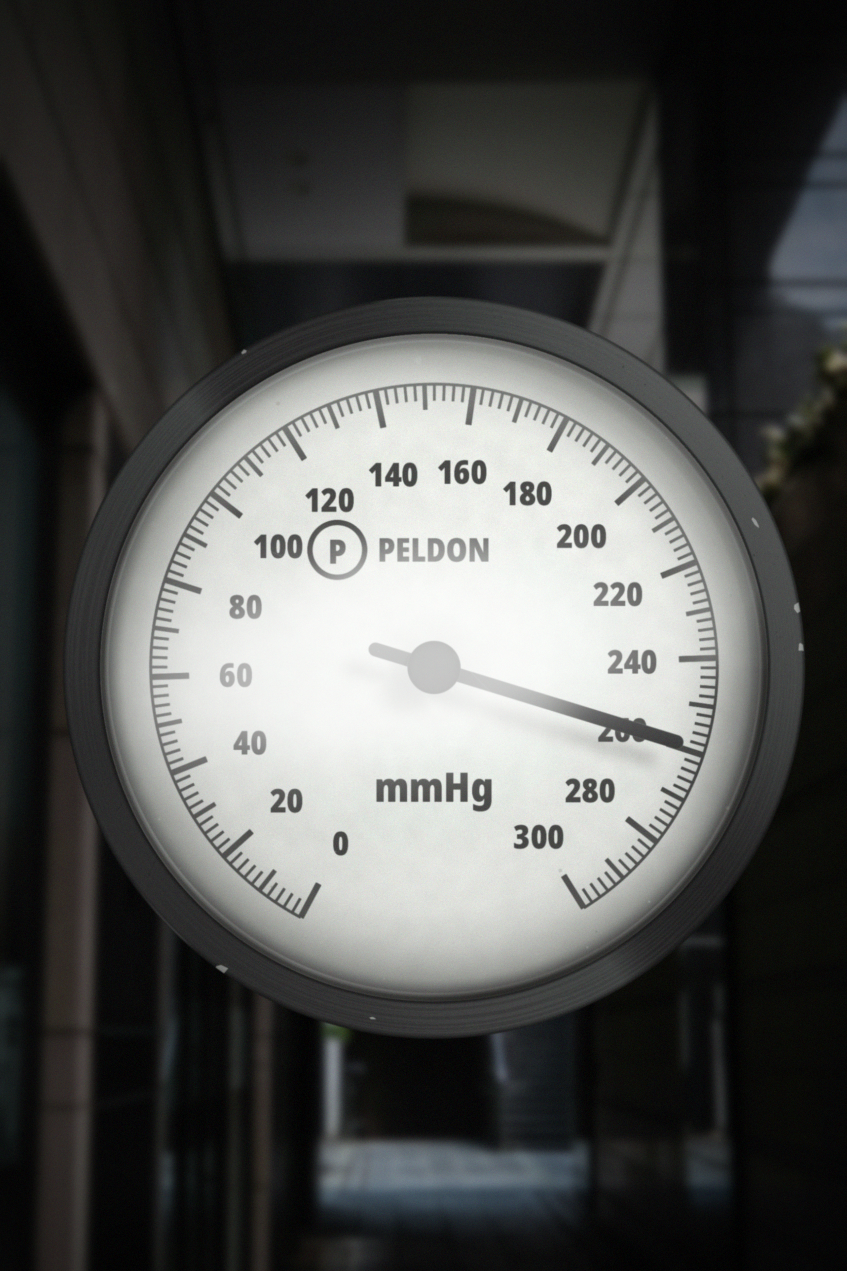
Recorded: 259 mmHg
